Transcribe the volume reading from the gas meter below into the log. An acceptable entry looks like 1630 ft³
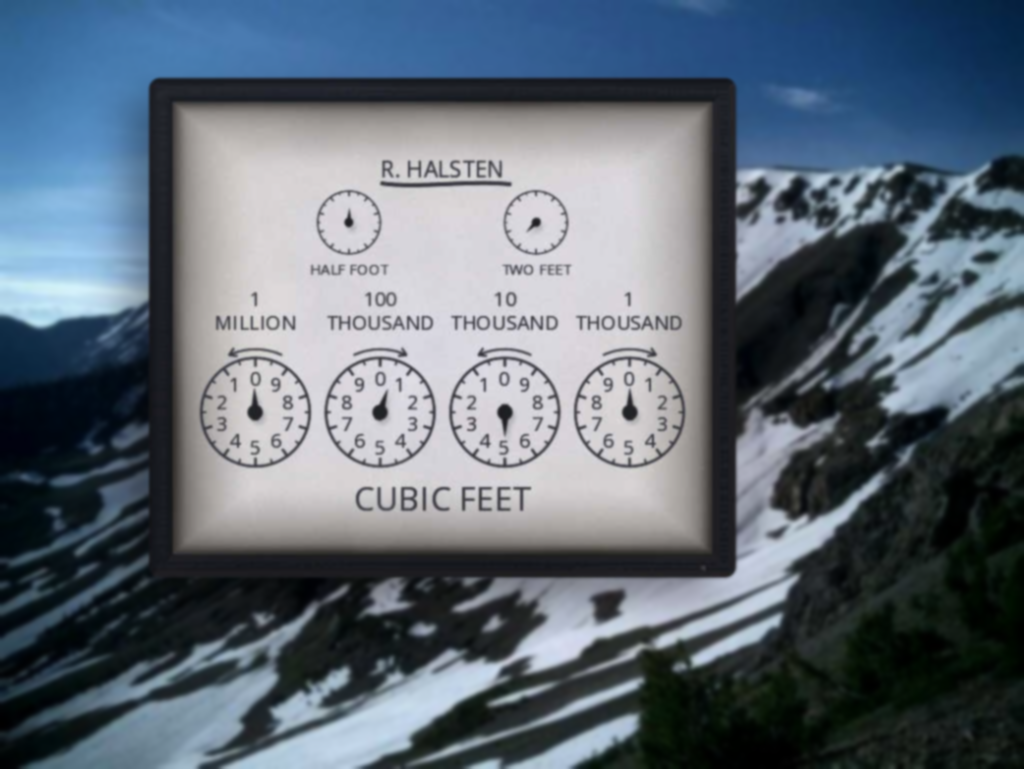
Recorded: 5000 ft³
